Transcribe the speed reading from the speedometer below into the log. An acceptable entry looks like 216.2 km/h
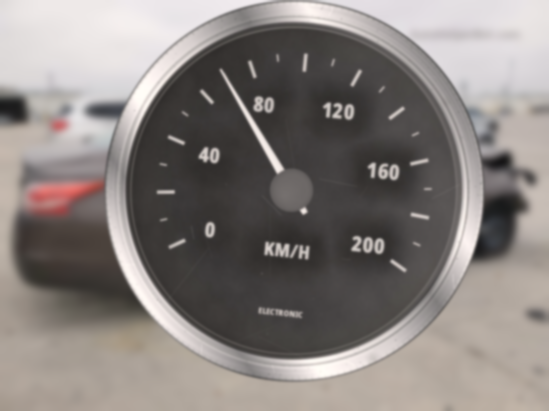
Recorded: 70 km/h
